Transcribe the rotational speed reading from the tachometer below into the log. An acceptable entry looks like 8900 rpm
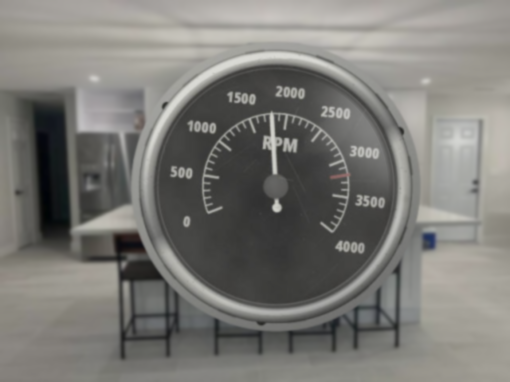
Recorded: 1800 rpm
